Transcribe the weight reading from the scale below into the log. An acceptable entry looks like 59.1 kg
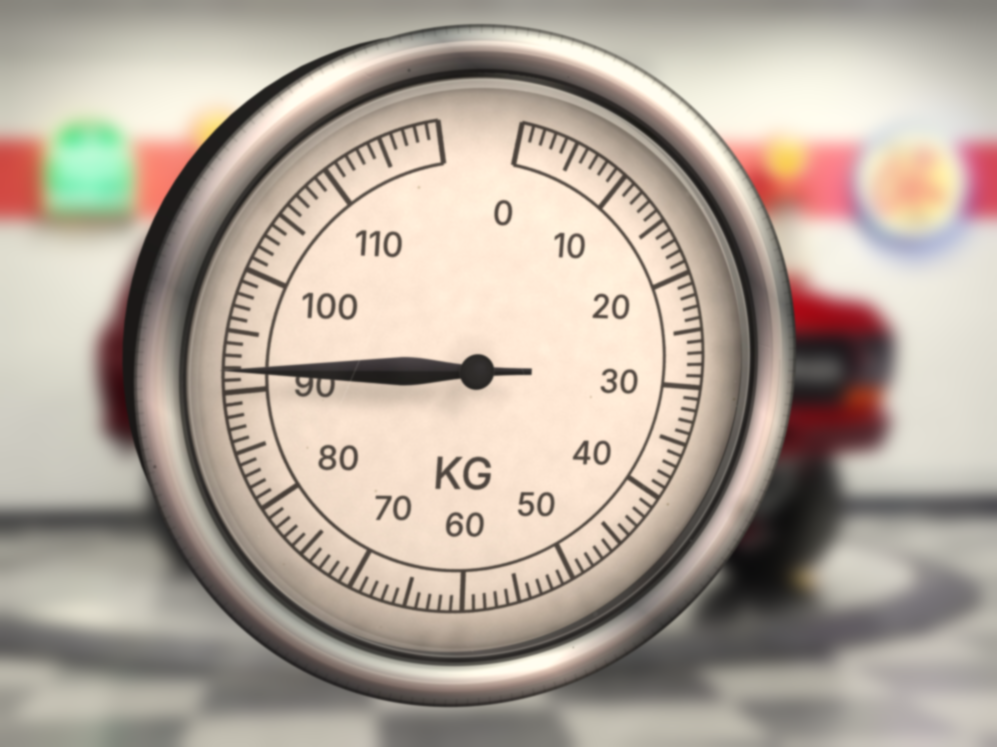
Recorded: 92 kg
